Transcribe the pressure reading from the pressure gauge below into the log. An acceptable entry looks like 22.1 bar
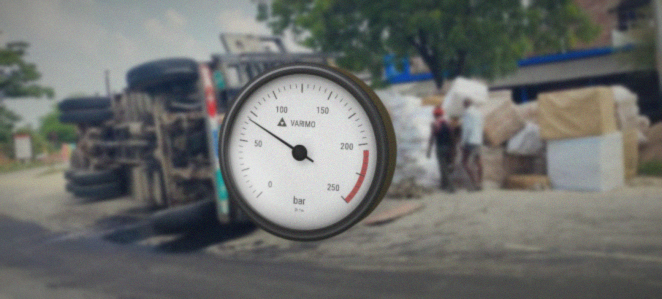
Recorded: 70 bar
